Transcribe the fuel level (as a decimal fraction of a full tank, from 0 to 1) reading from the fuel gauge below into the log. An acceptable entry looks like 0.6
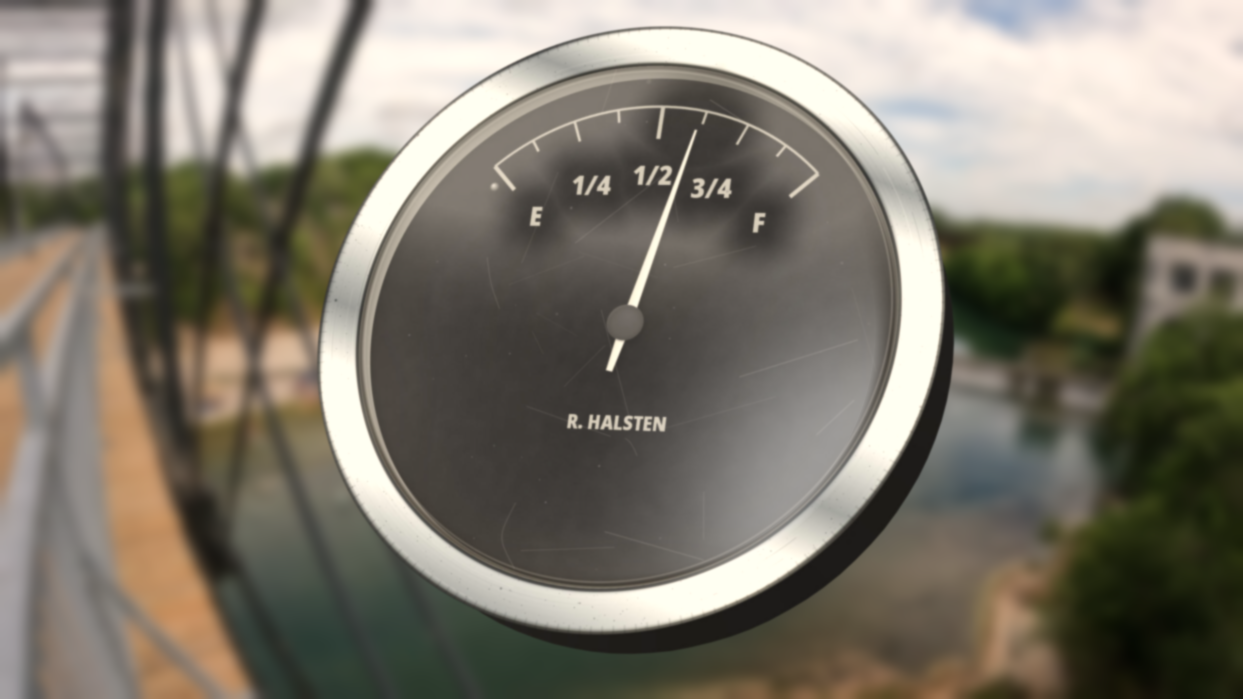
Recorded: 0.625
